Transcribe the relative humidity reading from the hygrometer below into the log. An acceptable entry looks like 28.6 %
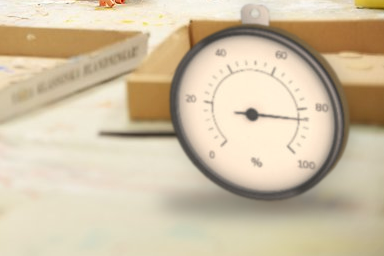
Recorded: 84 %
